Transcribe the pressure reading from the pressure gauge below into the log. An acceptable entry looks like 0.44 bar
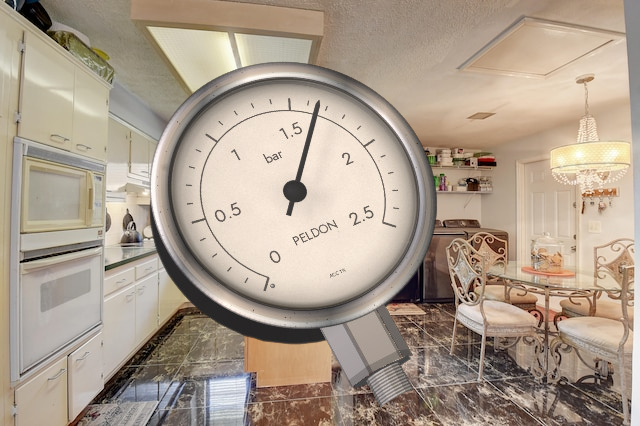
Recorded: 1.65 bar
